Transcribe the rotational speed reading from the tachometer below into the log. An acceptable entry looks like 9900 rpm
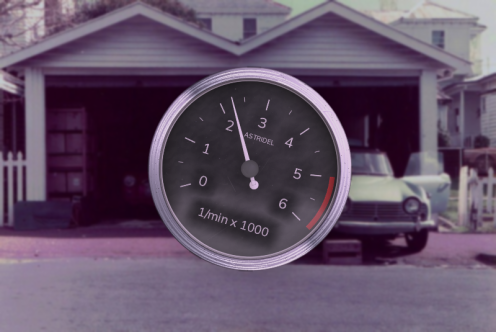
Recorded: 2250 rpm
